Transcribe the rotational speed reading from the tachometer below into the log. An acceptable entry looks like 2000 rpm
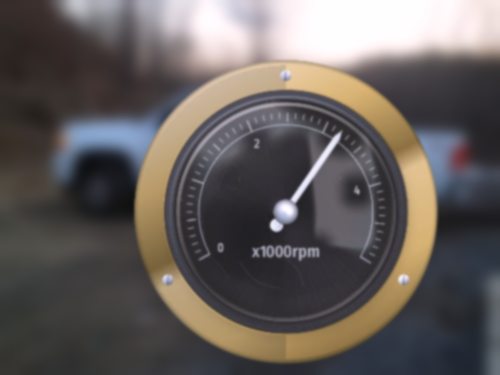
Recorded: 3200 rpm
